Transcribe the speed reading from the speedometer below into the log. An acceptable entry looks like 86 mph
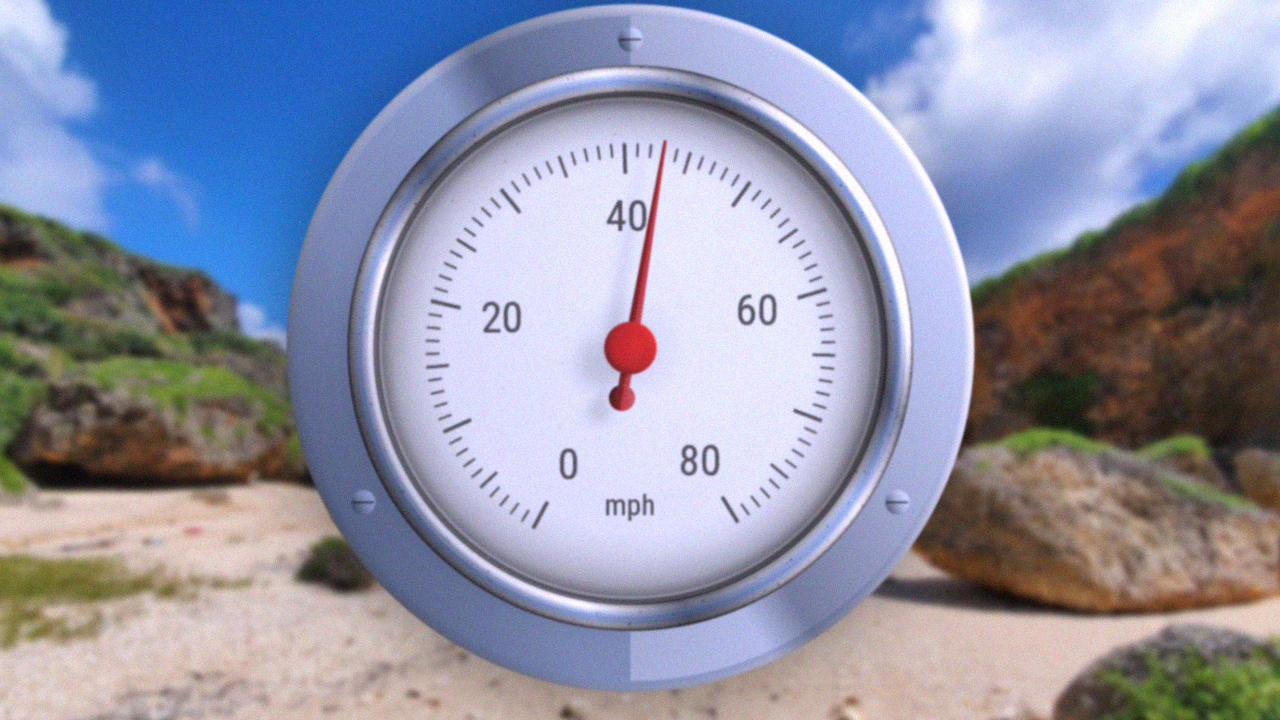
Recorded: 43 mph
